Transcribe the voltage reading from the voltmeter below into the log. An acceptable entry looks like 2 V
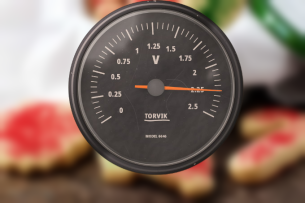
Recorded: 2.25 V
